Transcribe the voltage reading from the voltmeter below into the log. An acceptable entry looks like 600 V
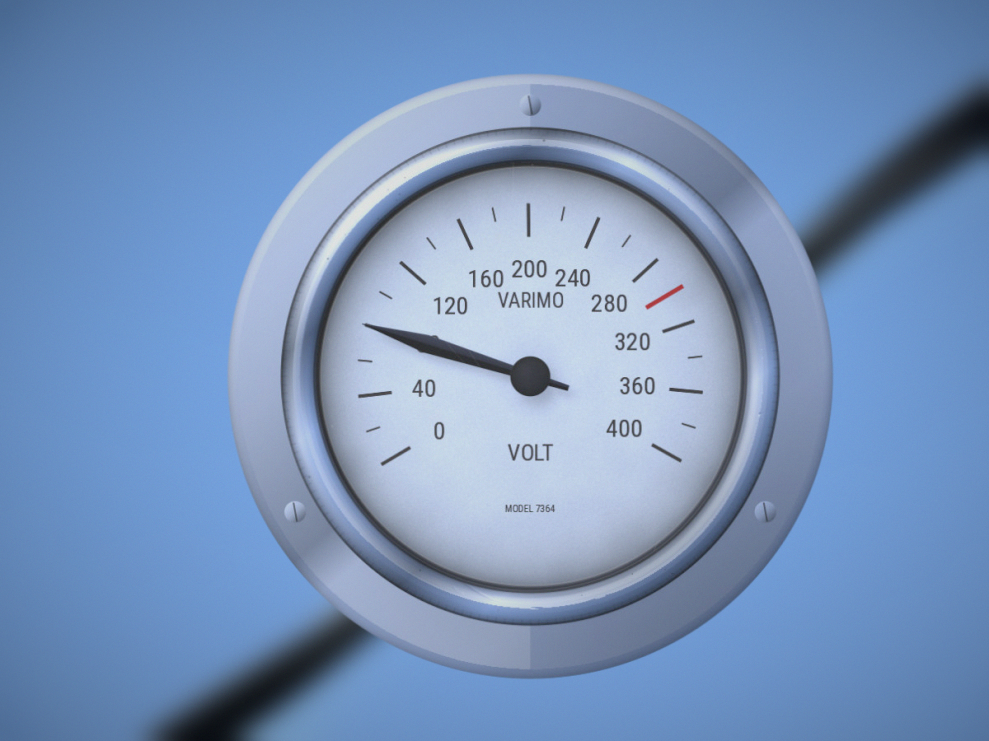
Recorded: 80 V
